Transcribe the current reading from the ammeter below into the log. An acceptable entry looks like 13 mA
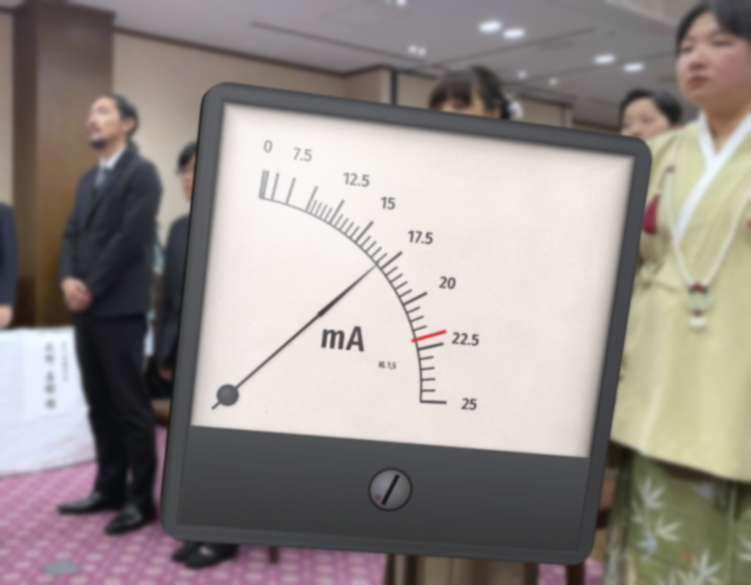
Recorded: 17 mA
